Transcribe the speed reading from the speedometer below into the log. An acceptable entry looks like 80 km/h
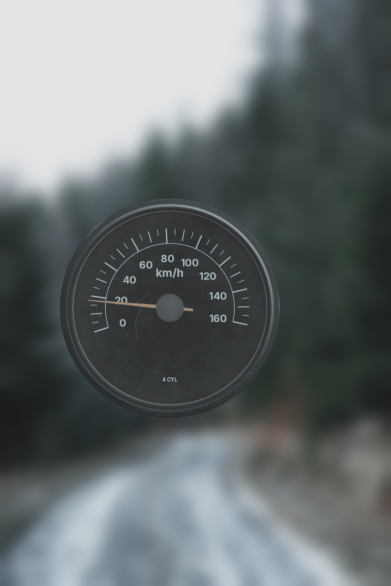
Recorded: 17.5 km/h
